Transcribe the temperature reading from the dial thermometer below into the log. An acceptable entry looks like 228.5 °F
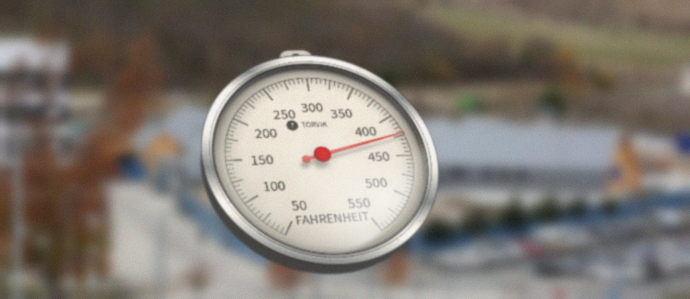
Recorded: 425 °F
